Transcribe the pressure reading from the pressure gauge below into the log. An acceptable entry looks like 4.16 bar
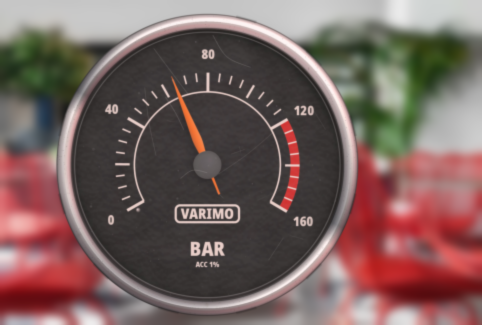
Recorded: 65 bar
